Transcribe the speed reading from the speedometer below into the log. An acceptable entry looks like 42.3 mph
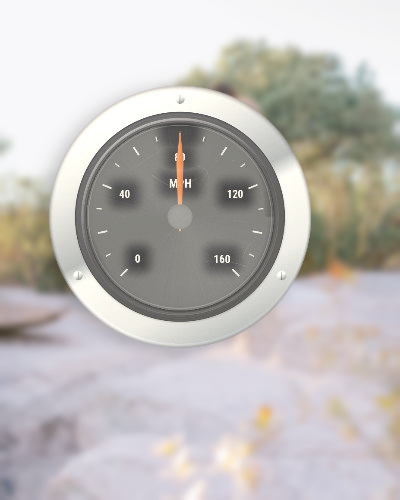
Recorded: 80 mph
